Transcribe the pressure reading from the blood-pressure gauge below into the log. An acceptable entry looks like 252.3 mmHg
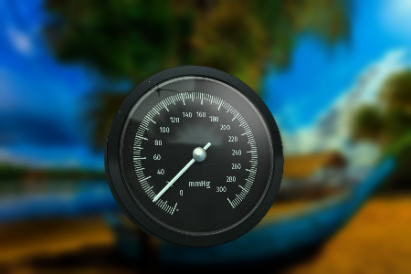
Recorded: 20 mmHg
